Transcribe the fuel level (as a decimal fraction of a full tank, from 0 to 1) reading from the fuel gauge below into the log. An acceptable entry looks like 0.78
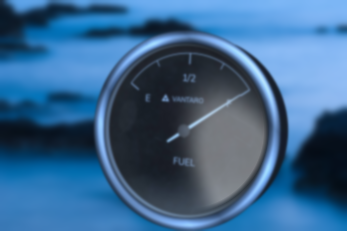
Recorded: 1
